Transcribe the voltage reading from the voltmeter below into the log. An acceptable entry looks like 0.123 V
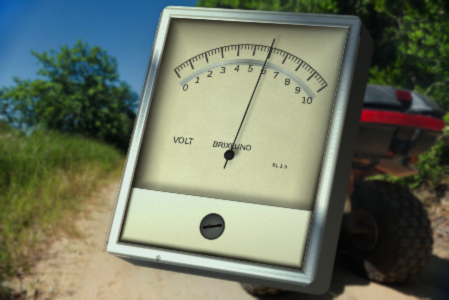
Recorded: 6 V
